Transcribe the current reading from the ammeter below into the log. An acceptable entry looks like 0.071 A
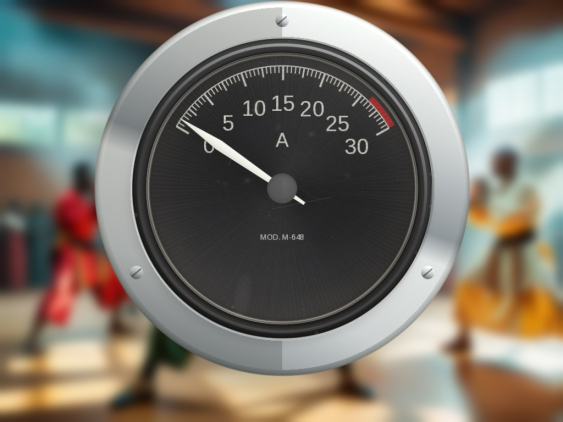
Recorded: 1 A
